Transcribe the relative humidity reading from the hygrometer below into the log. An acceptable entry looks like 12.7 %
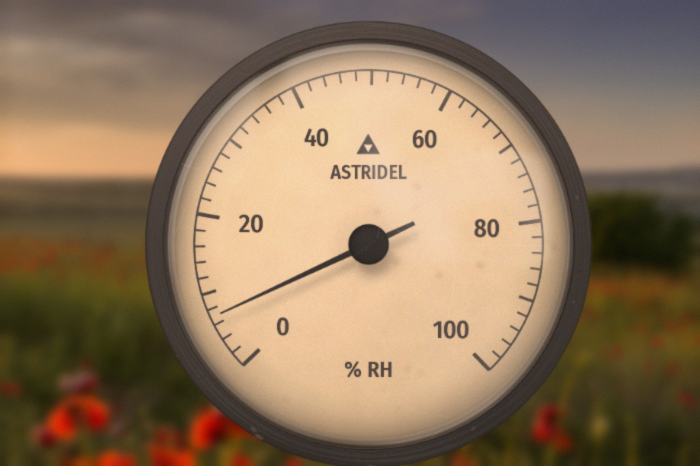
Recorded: 7 %
